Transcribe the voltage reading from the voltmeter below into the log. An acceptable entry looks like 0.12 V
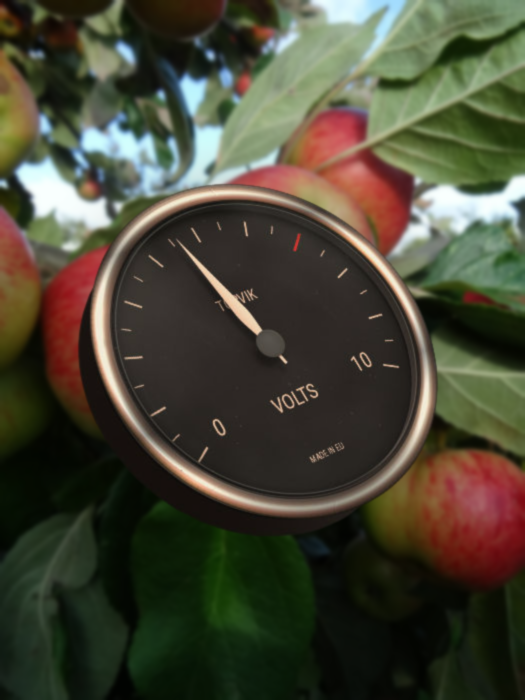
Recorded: 4.5 V
